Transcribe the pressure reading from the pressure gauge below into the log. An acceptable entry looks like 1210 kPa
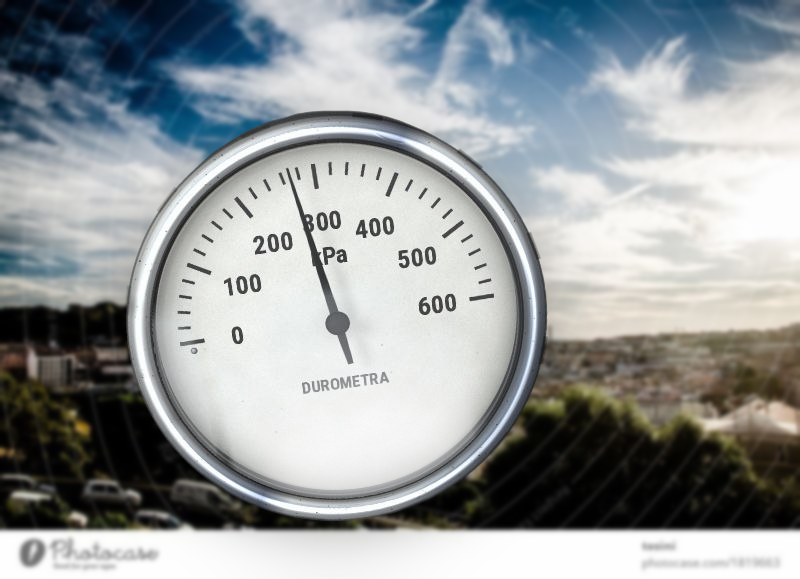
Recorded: 270 kPa
